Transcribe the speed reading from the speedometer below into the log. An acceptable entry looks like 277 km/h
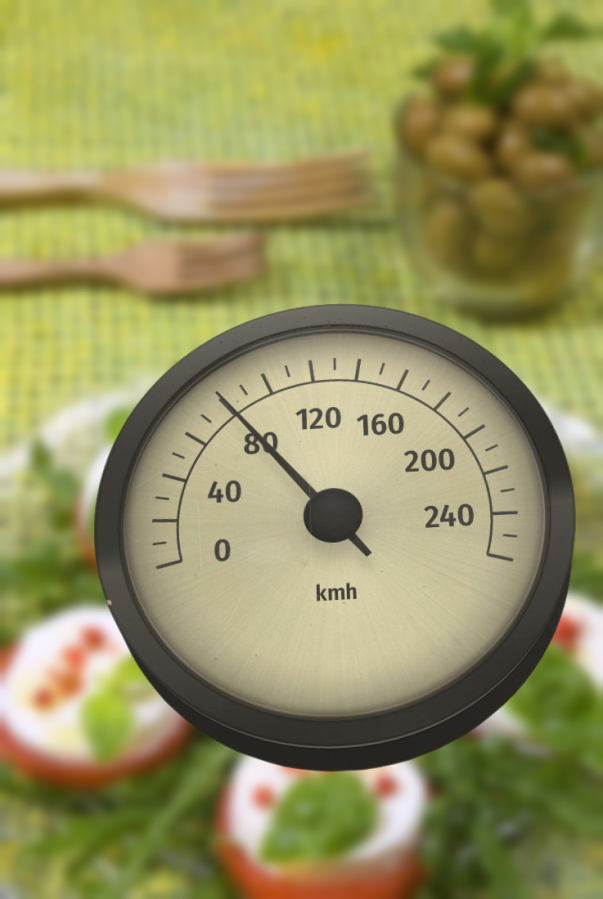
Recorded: 80 km/h
